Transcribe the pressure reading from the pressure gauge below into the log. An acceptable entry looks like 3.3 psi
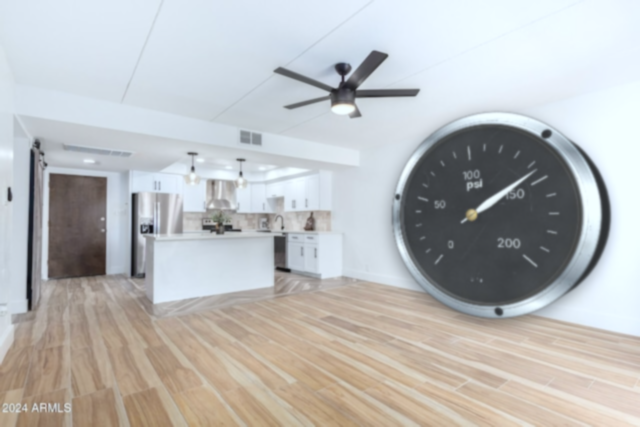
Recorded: 145 psi
